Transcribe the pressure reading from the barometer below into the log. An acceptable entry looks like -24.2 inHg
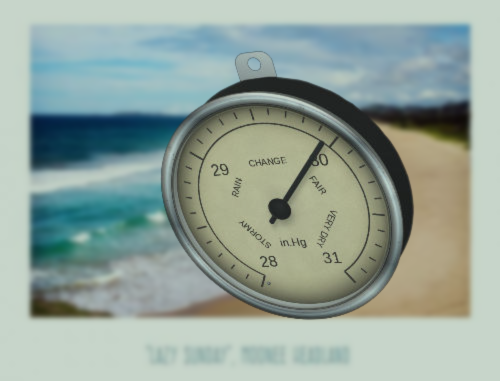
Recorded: 29.95 inHg
